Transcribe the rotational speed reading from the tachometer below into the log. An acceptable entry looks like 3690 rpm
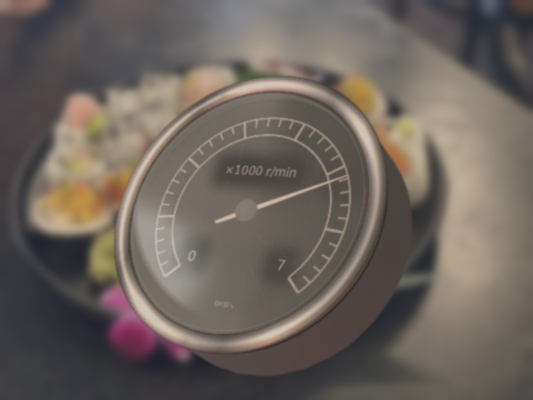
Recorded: 5200 rpm
